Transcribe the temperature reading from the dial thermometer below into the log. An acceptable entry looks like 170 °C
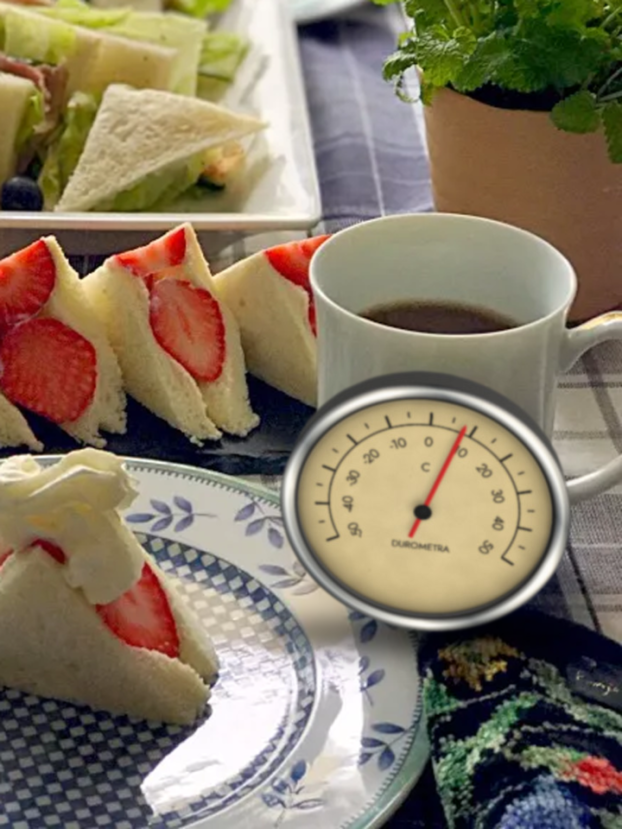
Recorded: 7.5 °C
